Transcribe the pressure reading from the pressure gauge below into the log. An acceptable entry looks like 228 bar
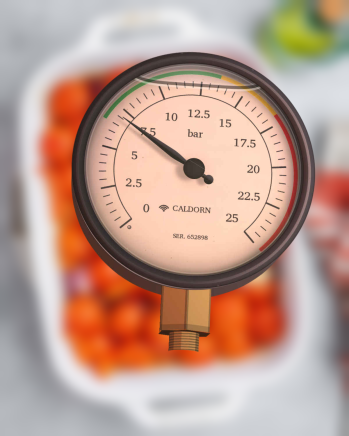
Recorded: 7 bar
